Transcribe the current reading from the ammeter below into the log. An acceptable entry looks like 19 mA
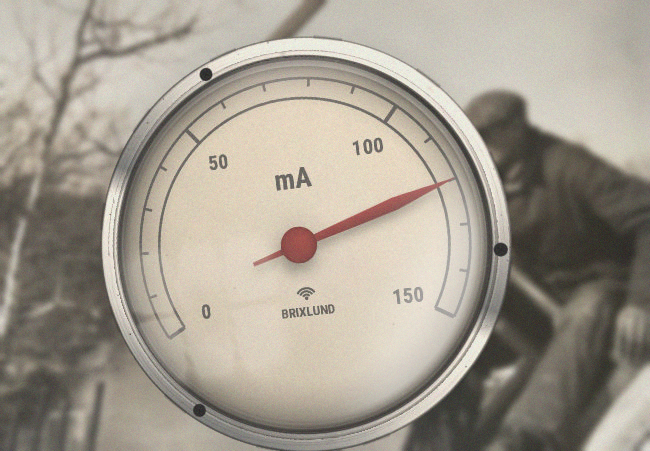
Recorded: 120 mA
